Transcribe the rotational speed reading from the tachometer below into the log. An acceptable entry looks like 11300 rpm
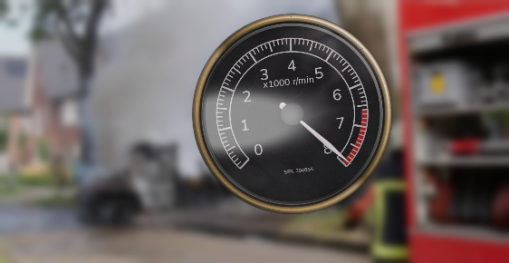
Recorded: 7900 rpm
